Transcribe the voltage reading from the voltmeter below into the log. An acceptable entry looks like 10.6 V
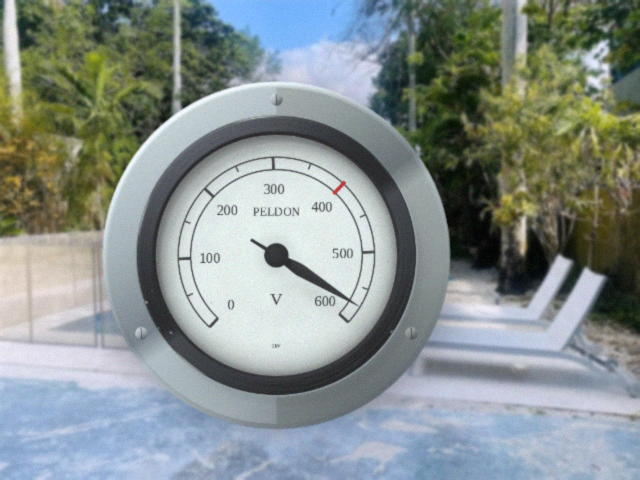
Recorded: 575 V
